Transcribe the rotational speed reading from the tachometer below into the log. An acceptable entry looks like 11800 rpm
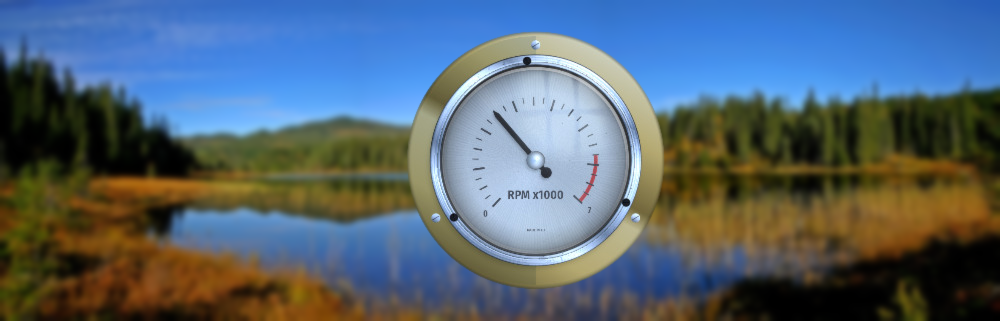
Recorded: 2500 rpm
